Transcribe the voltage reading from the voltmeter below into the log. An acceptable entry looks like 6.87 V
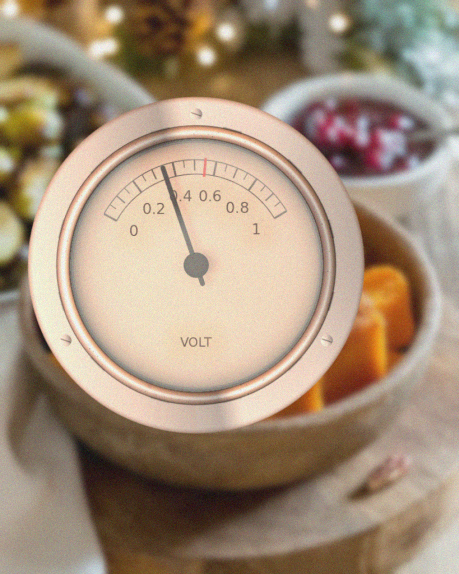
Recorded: 0.35 V
